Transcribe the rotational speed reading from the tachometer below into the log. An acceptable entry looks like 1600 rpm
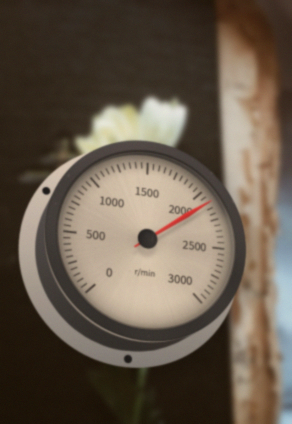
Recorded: 2100 rpm
